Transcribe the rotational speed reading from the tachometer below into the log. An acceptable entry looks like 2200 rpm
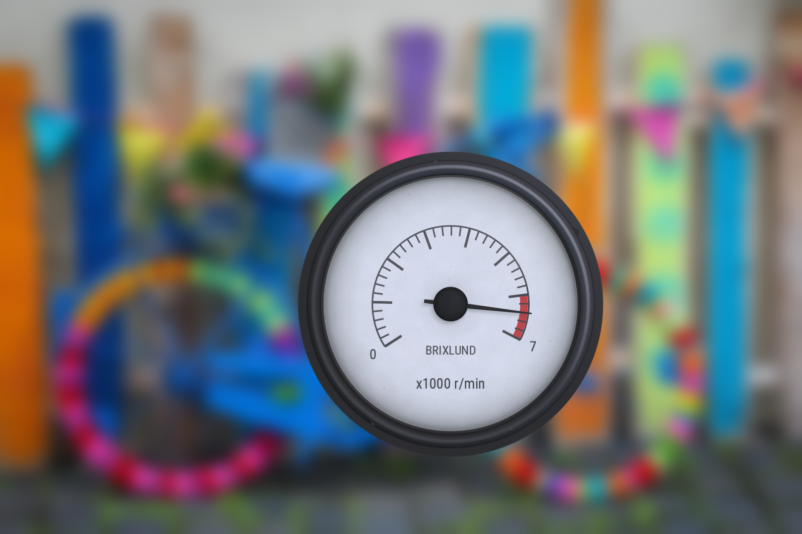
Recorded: 6400 rpm
